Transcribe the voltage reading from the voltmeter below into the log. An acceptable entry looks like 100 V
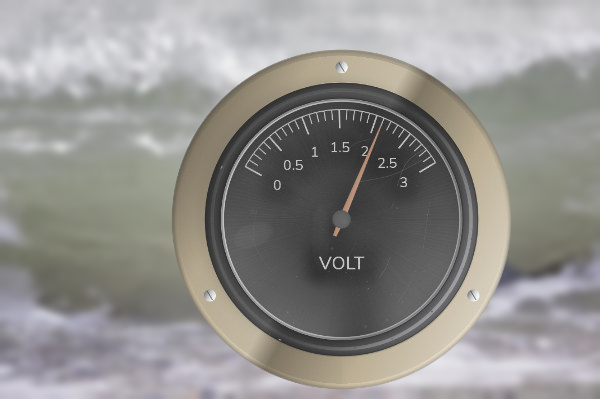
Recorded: 2.1 V
